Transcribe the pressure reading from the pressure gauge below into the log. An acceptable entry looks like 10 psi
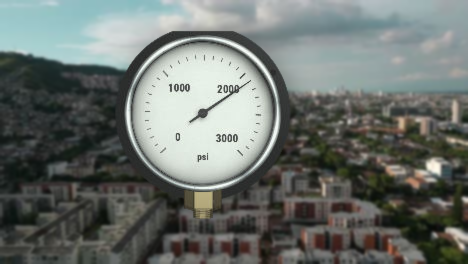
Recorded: 2100 psi
